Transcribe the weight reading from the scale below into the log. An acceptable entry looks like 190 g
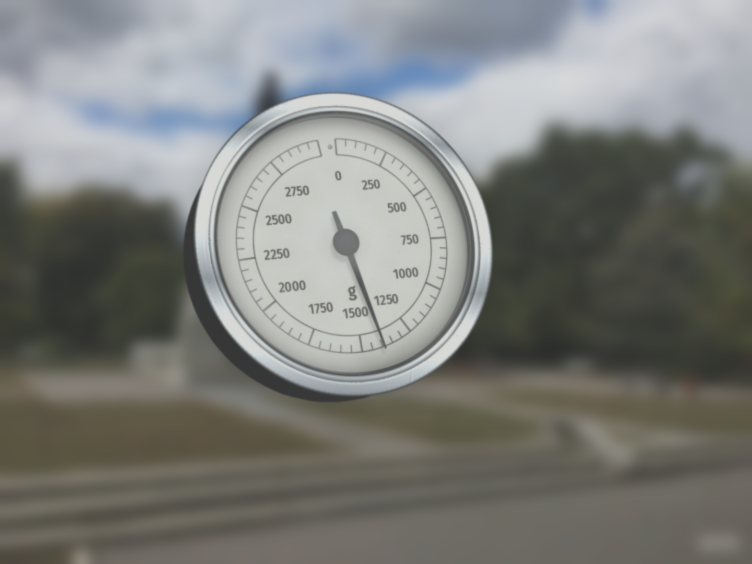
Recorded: 1400 g
